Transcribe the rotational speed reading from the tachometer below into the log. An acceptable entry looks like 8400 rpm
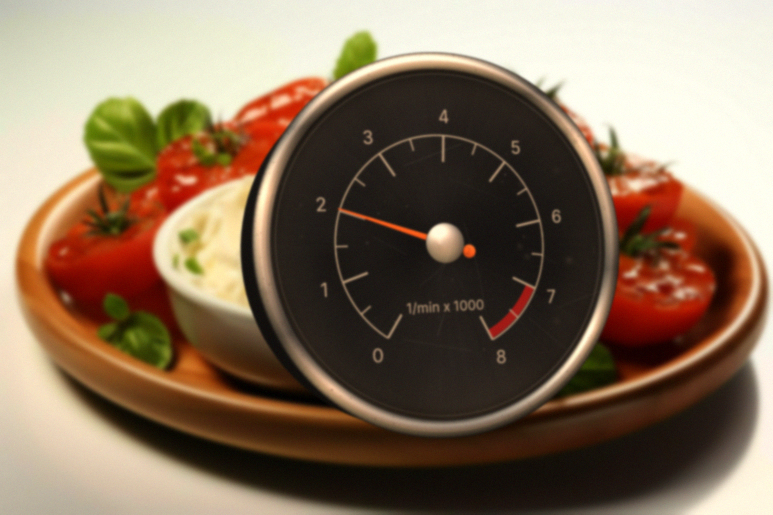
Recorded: 2000 rpm
